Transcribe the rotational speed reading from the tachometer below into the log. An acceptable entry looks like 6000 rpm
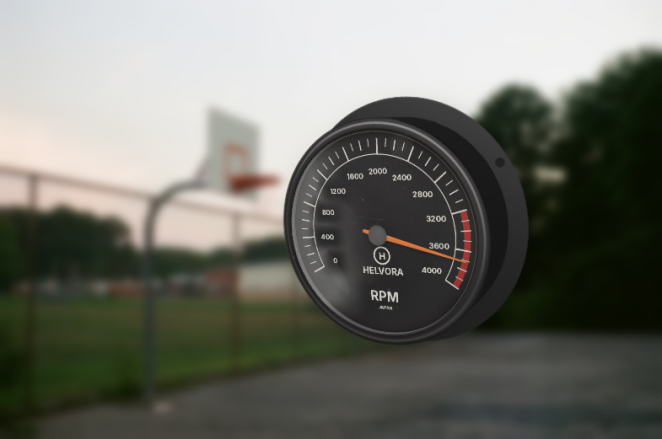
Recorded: 3700 rpm
